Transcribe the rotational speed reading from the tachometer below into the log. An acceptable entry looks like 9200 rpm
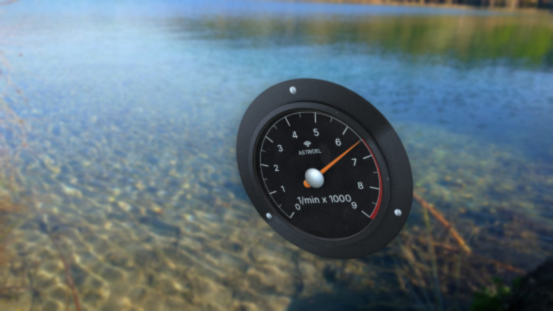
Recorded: 6500 rpm
